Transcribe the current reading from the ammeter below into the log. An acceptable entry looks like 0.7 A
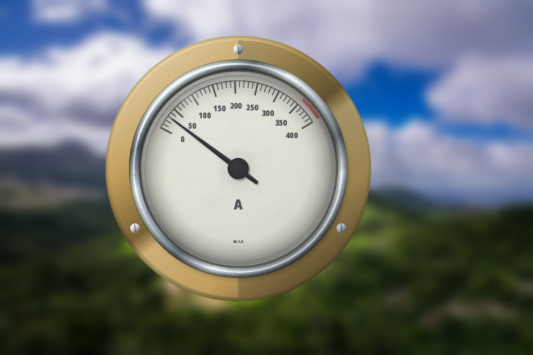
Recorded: 30 A
